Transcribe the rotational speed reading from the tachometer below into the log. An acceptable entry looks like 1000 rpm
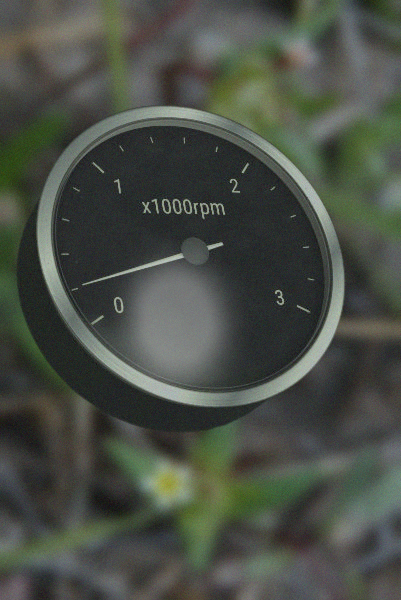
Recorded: 200 rpm
